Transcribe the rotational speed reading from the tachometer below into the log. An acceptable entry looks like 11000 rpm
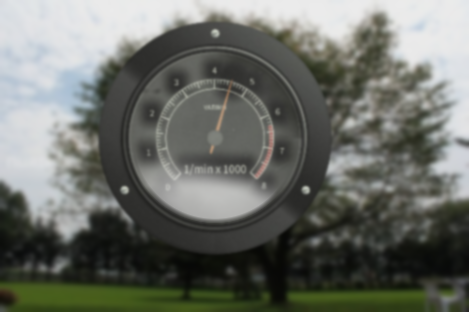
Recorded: 4500 rpm
